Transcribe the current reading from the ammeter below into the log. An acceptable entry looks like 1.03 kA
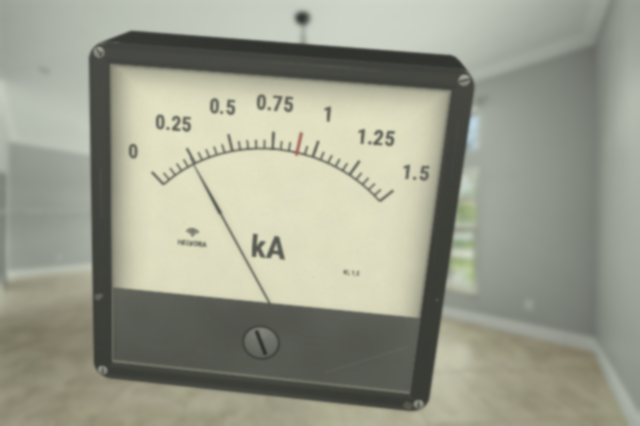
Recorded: 0.25 kA
